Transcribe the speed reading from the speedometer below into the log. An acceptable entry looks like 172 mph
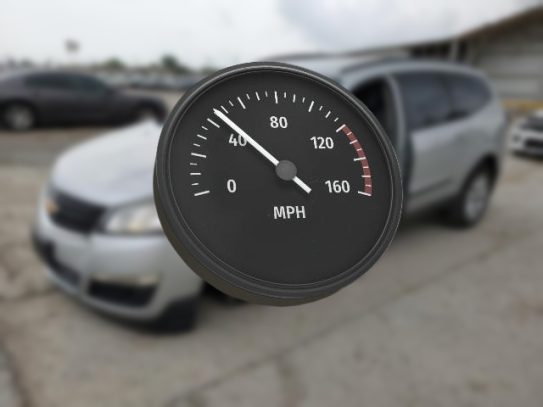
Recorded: 45 mph
